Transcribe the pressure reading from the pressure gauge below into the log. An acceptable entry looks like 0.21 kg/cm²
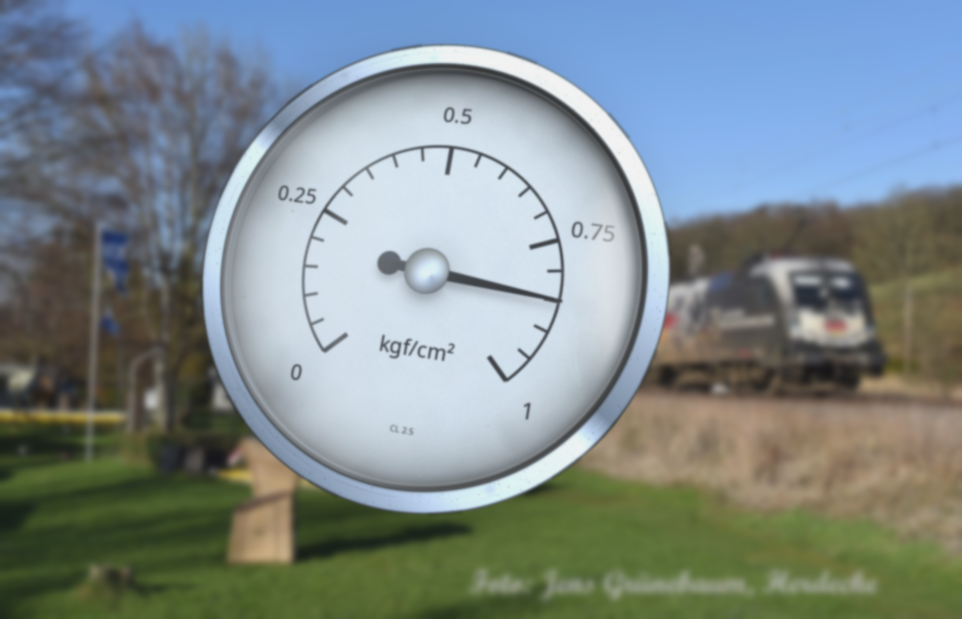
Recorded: 0.85 kg/cm²
